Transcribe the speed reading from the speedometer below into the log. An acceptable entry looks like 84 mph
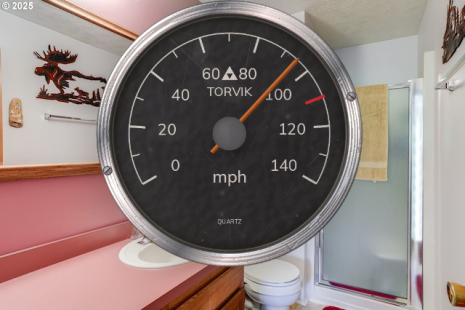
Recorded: 95 mph
